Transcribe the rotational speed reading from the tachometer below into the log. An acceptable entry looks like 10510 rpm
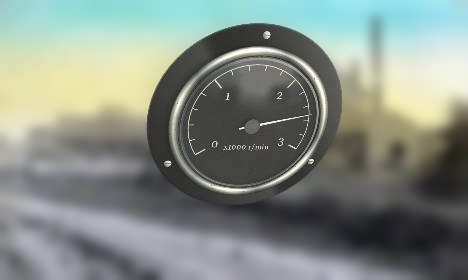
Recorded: 2500 rpm
